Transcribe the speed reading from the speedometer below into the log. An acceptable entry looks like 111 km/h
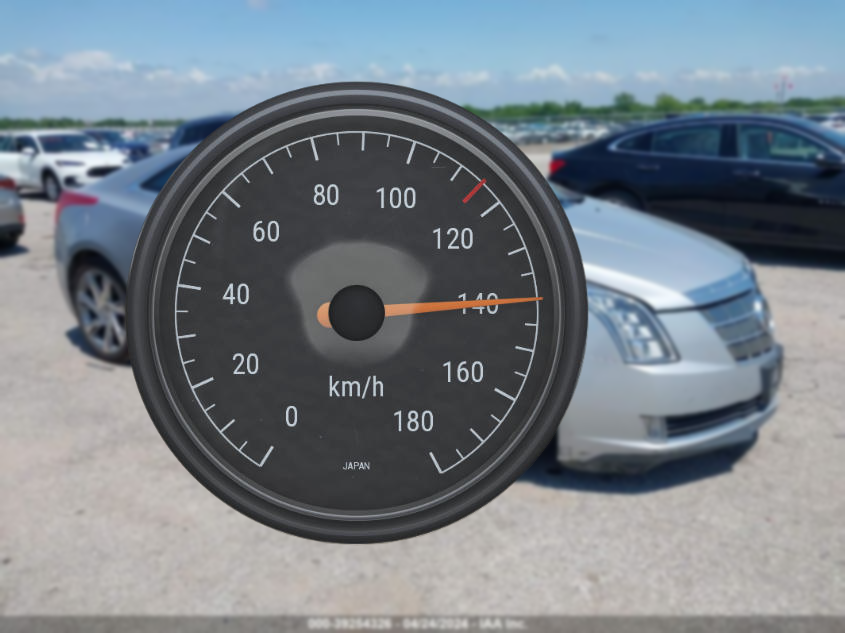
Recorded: 140 km/h
